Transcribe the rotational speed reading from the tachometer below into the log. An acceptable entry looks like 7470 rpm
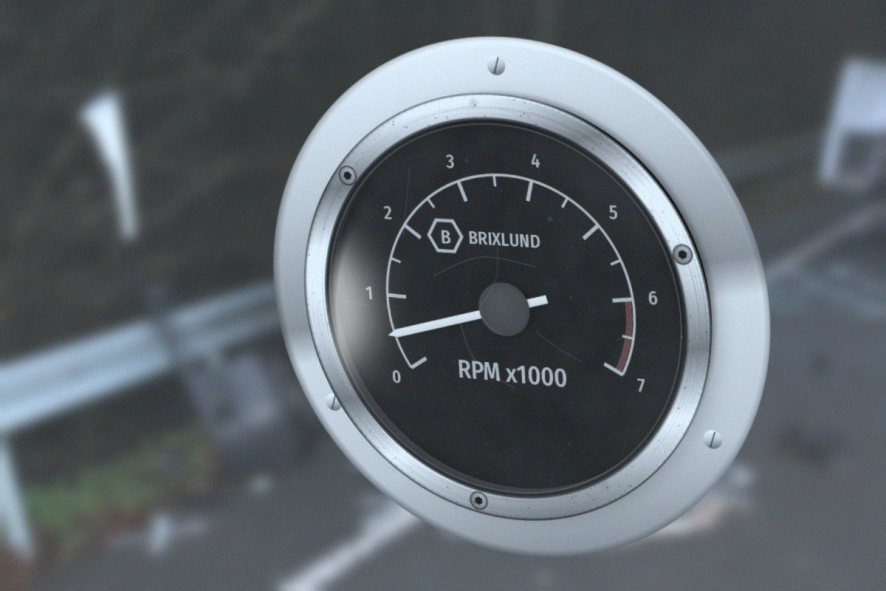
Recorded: 500 rpm
